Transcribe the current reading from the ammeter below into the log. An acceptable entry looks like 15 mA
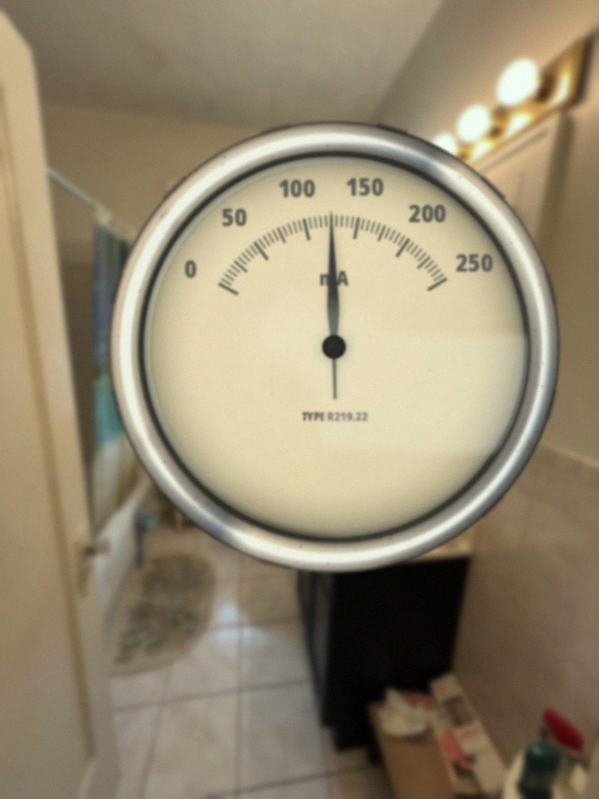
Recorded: 125 mA
